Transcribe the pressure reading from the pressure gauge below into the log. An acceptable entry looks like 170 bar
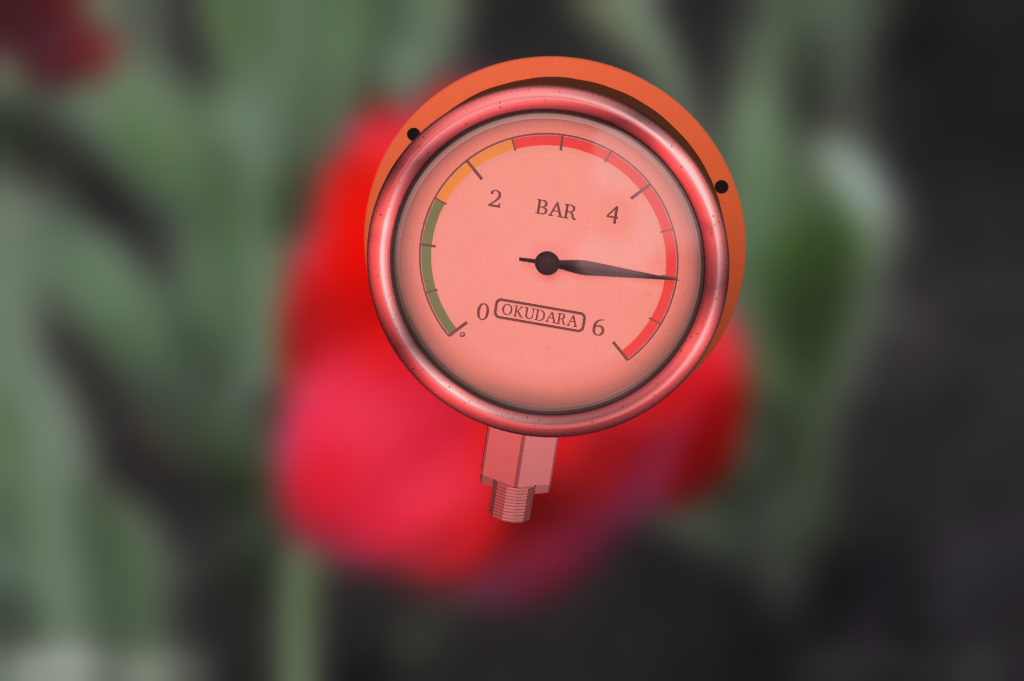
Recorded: 5 bar
